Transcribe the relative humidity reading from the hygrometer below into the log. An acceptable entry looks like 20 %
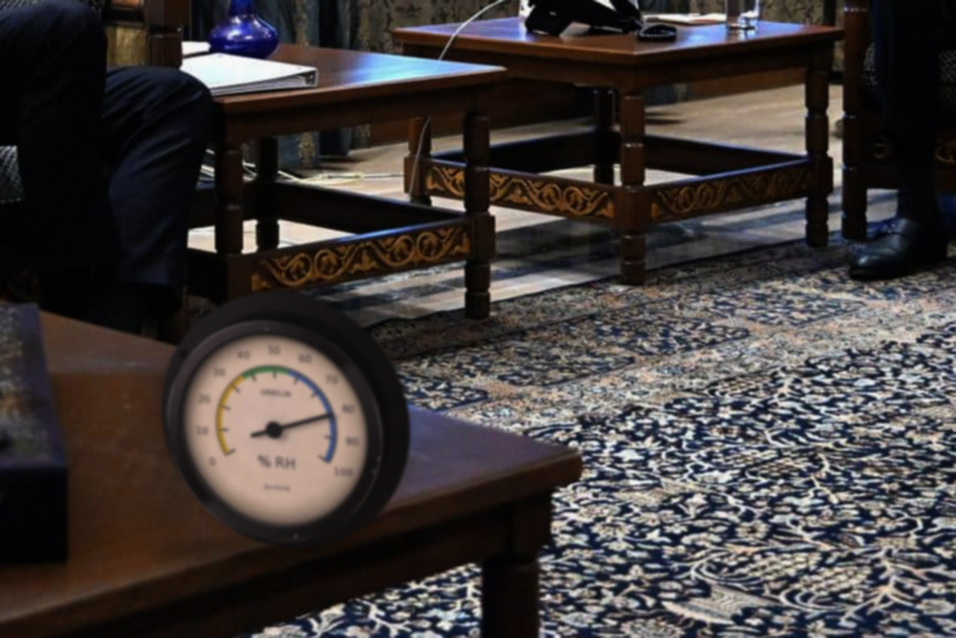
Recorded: 80 %
